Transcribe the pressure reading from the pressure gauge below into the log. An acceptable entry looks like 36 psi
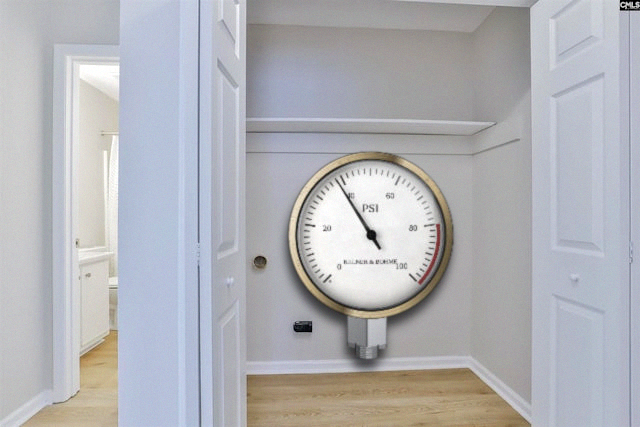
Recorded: 38 psi
